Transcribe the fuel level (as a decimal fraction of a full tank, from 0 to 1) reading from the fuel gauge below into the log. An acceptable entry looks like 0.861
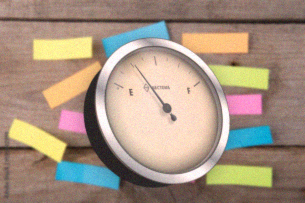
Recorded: 0.25
